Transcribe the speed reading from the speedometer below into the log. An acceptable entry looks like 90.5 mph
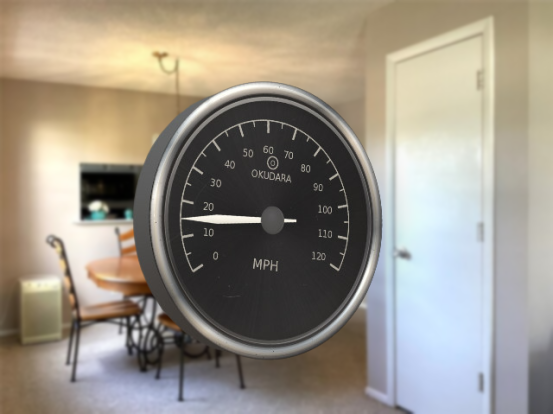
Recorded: 15 mph
